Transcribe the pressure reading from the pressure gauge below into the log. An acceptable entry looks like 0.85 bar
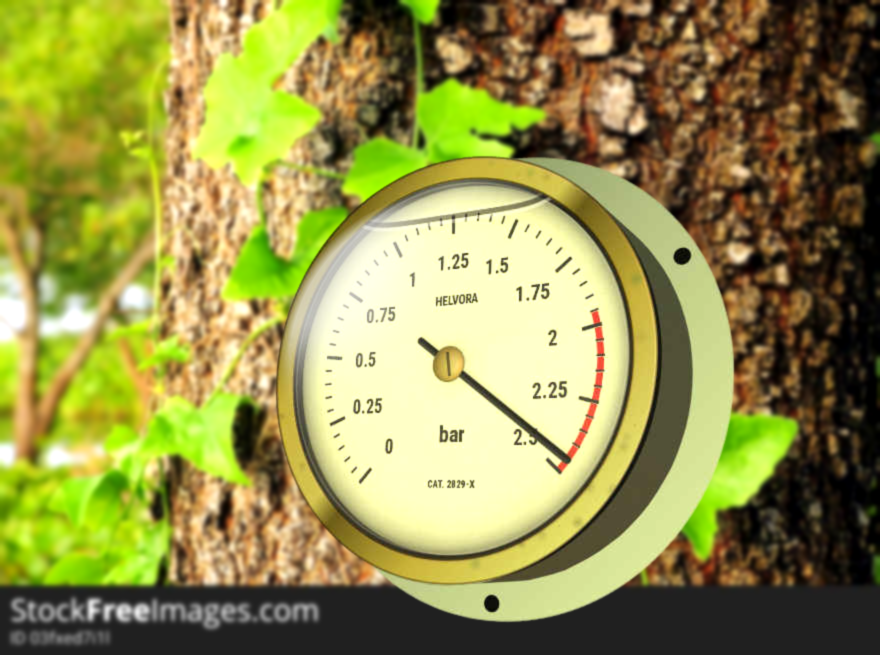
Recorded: 2.45 bar
